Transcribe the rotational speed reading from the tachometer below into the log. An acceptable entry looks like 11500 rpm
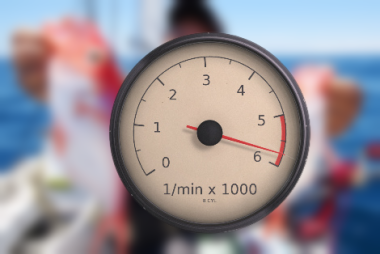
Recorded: 5750 rpm
